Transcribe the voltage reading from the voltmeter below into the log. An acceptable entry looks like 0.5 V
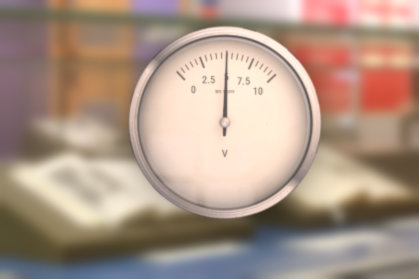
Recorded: 5 V
